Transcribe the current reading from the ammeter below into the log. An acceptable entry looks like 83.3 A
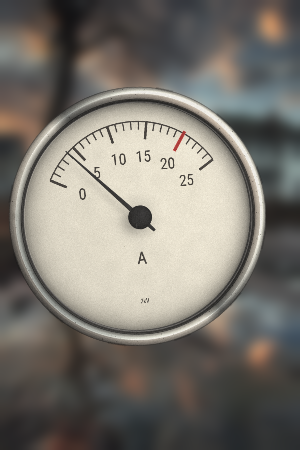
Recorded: 4 A
